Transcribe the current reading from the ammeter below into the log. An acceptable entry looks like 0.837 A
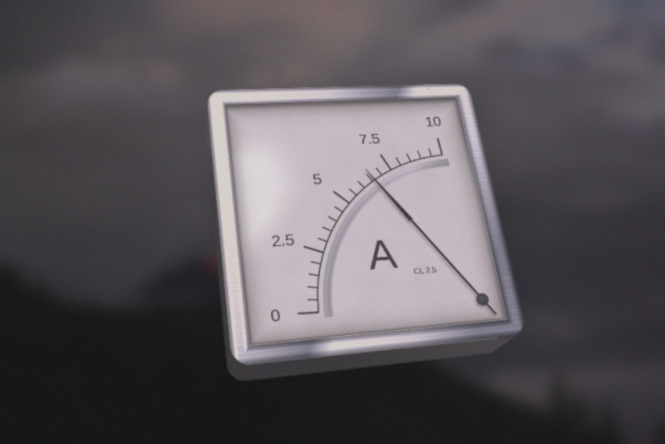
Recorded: 6.5 A
